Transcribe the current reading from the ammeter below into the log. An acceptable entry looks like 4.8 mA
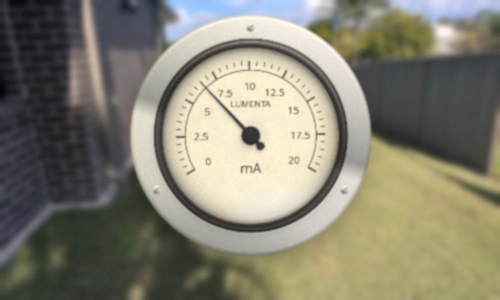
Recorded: 6.5 mA
